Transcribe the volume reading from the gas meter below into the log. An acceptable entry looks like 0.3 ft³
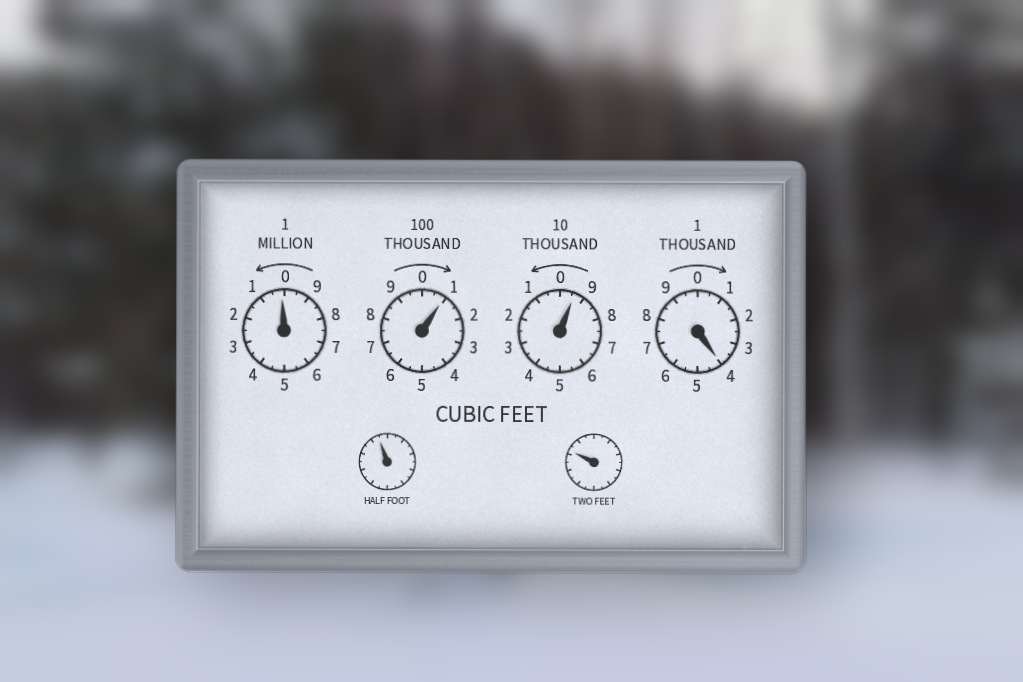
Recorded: 9400 ft³
